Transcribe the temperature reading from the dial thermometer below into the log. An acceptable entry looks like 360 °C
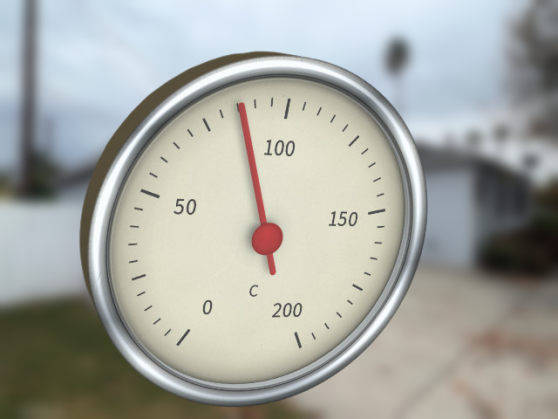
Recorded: 85 °C
